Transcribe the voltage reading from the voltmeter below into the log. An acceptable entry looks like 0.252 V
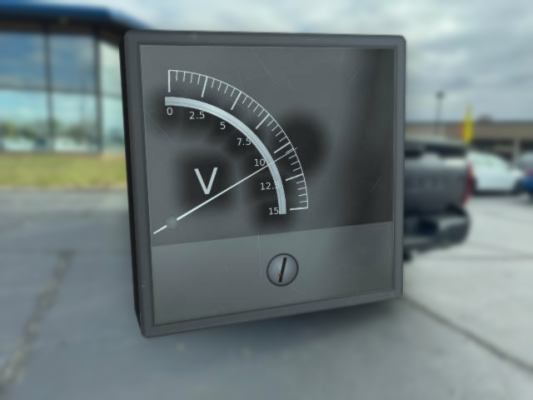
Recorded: 10.5 V
